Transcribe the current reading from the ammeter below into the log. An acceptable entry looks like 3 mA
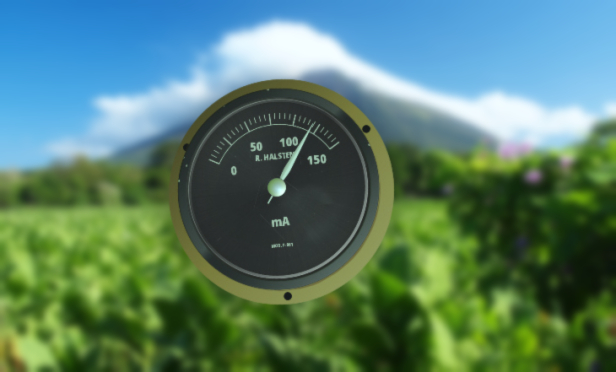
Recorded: 120 mA
